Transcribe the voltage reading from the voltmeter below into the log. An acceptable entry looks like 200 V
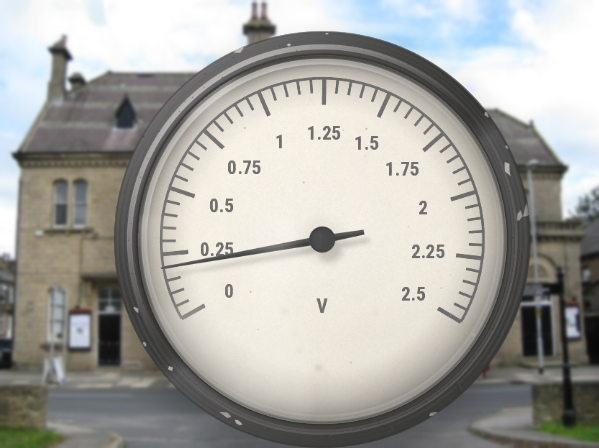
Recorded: 0.2 V
